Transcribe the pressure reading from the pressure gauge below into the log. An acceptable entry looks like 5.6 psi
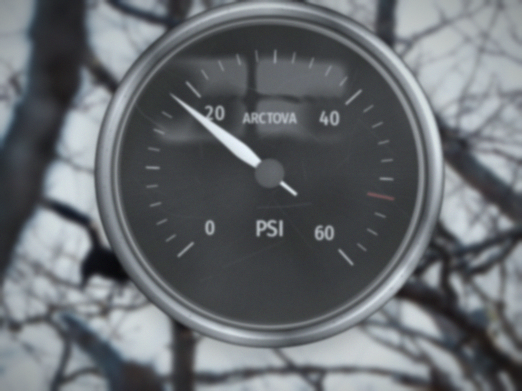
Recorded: 18 psi
